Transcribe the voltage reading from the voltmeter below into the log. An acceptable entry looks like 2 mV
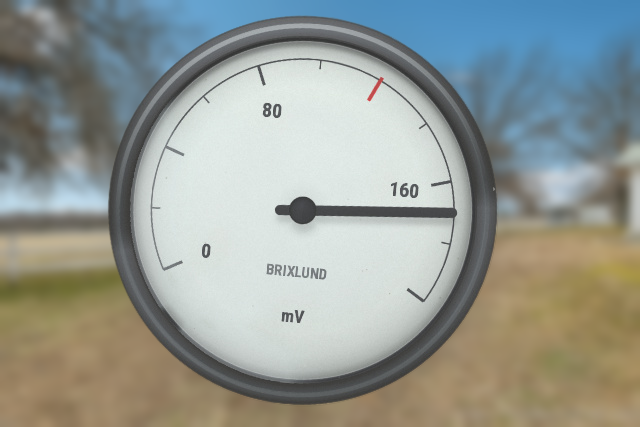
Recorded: 170 mV
